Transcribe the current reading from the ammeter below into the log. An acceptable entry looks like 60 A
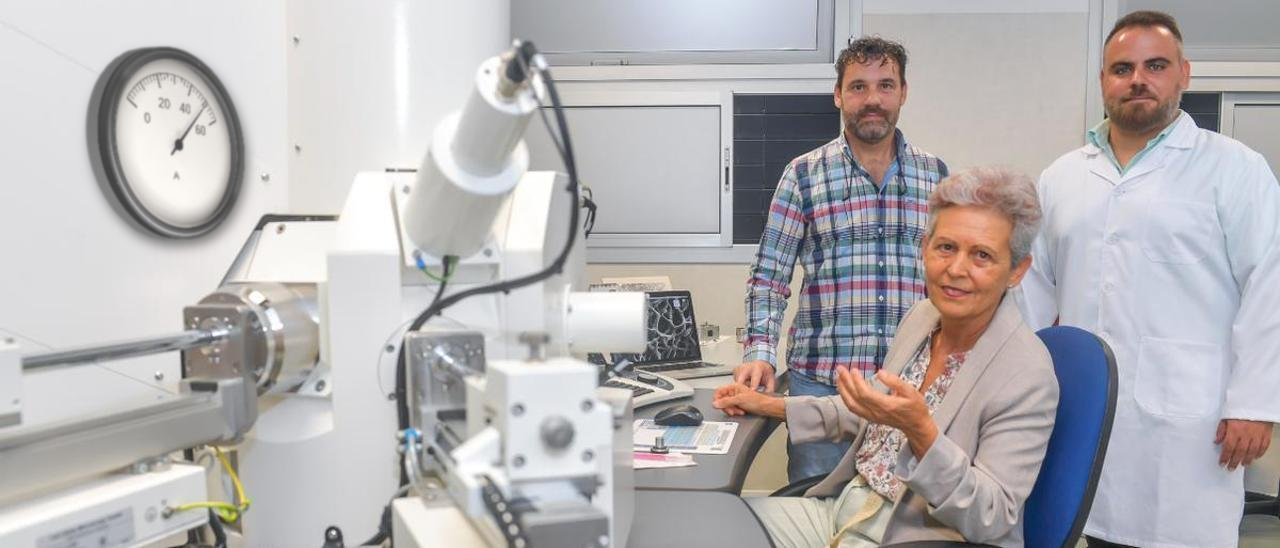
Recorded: 50 A
